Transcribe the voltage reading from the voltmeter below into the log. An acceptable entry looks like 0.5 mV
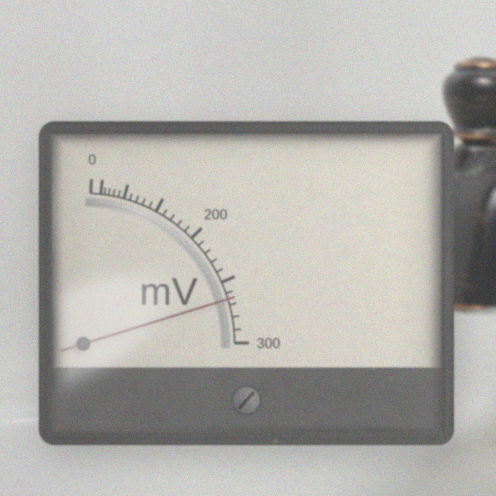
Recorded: 265 mV
